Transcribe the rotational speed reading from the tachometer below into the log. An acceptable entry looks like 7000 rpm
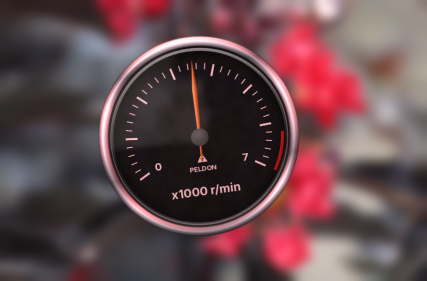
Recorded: 3500 rpm
